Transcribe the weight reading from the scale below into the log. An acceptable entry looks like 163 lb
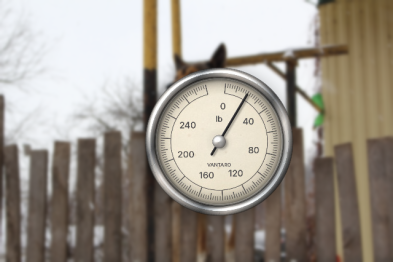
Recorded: 20 lb
